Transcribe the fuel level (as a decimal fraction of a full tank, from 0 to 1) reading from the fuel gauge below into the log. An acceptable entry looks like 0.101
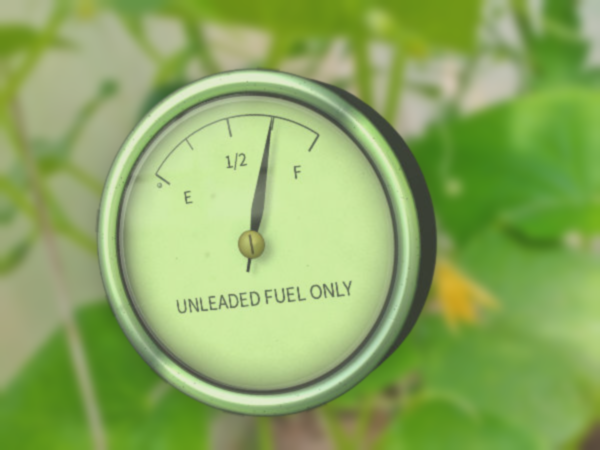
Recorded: 0.75
